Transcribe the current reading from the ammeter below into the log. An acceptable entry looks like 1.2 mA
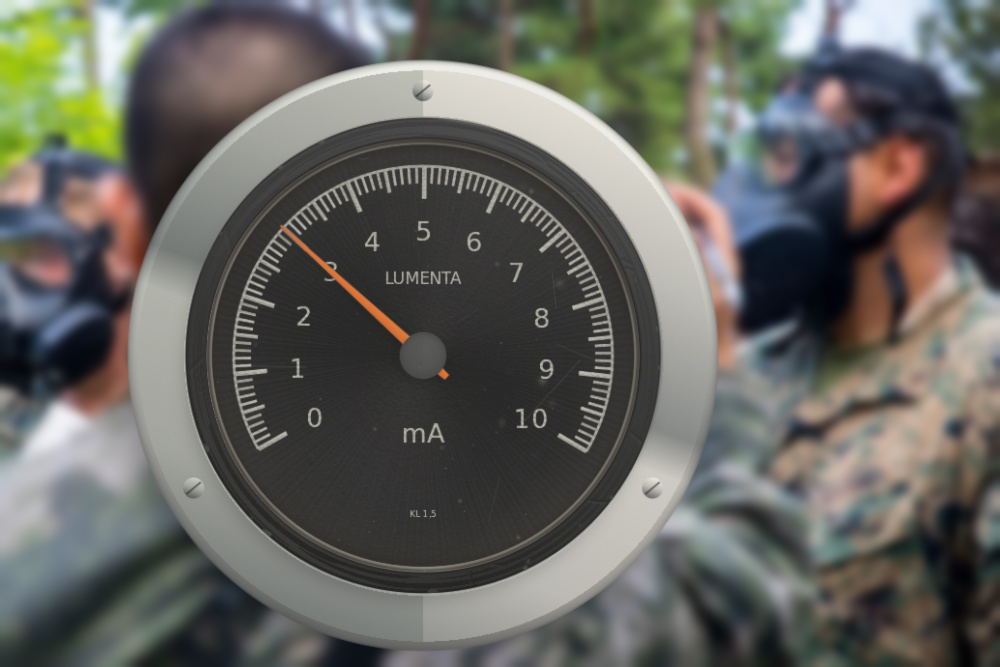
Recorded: 3 mA
